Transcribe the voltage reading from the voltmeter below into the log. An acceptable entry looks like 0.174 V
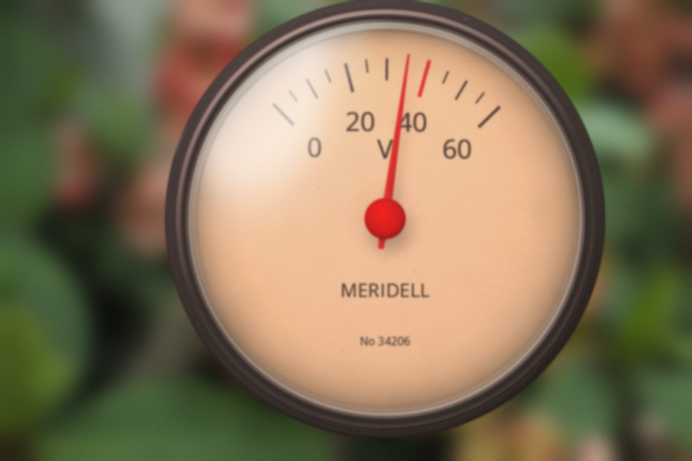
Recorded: 35 V
